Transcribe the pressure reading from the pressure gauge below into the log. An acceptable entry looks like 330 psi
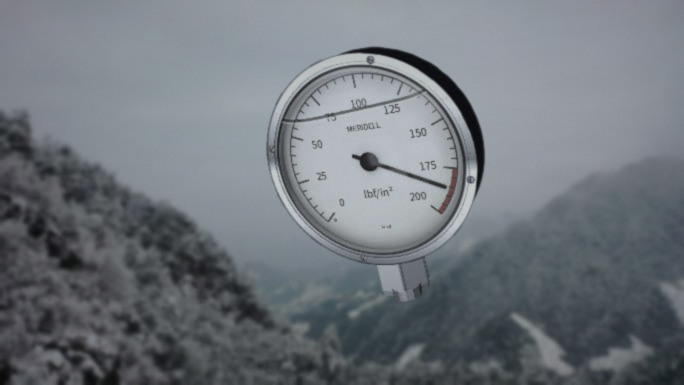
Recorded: 185 psi
